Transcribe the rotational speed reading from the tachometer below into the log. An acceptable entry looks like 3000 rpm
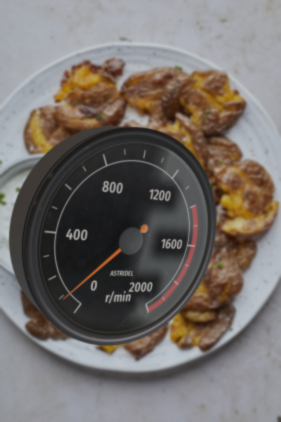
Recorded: 100 rpm
